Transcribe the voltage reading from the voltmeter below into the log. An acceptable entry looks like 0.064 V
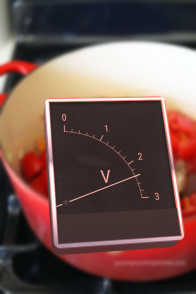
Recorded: 2.4 V
